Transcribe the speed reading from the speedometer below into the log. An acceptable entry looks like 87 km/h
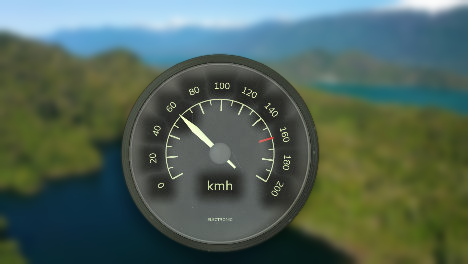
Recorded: 60 km/h
